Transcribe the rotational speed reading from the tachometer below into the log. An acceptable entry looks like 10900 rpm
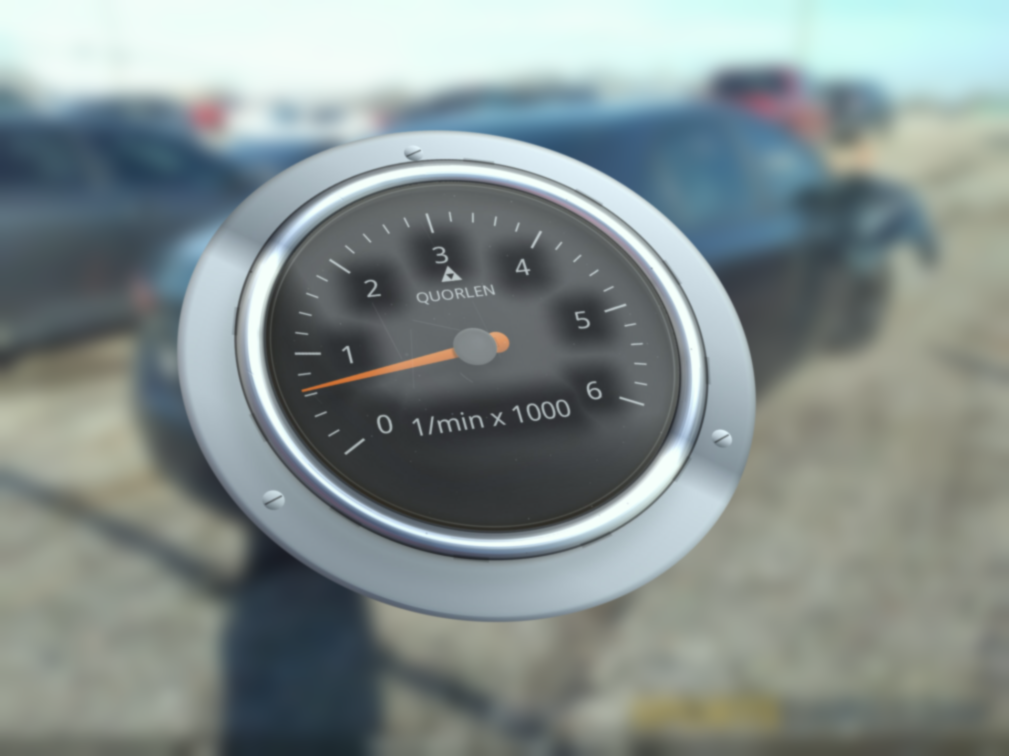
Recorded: 600 rpm
